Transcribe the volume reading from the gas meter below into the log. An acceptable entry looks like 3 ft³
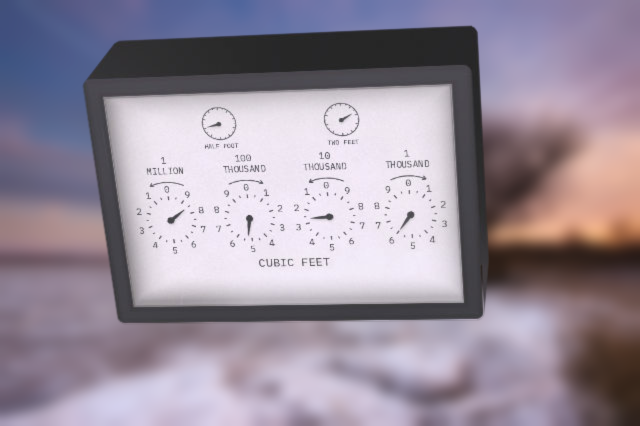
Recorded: 852600 ft³
